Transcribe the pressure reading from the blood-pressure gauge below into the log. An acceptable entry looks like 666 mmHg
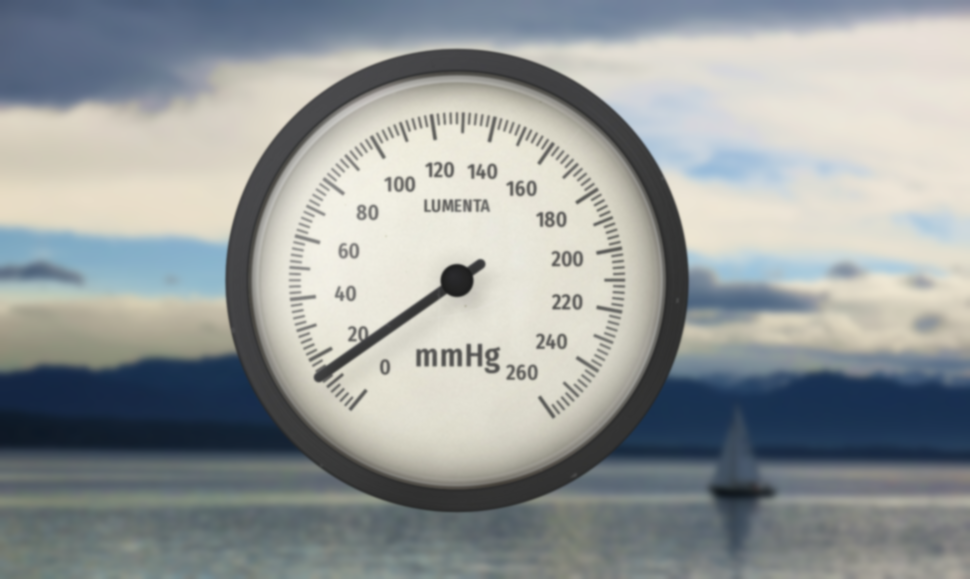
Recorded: 14 mmHg
